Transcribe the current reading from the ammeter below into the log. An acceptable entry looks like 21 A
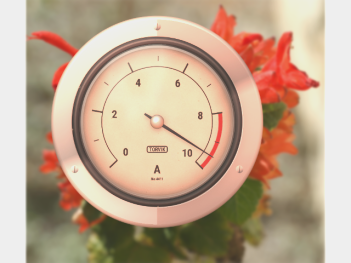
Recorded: 9.5 A
